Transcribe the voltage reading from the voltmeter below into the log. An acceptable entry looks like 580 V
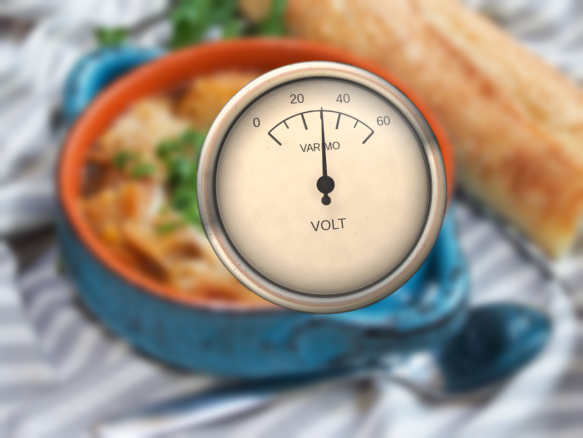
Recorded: 30 V
